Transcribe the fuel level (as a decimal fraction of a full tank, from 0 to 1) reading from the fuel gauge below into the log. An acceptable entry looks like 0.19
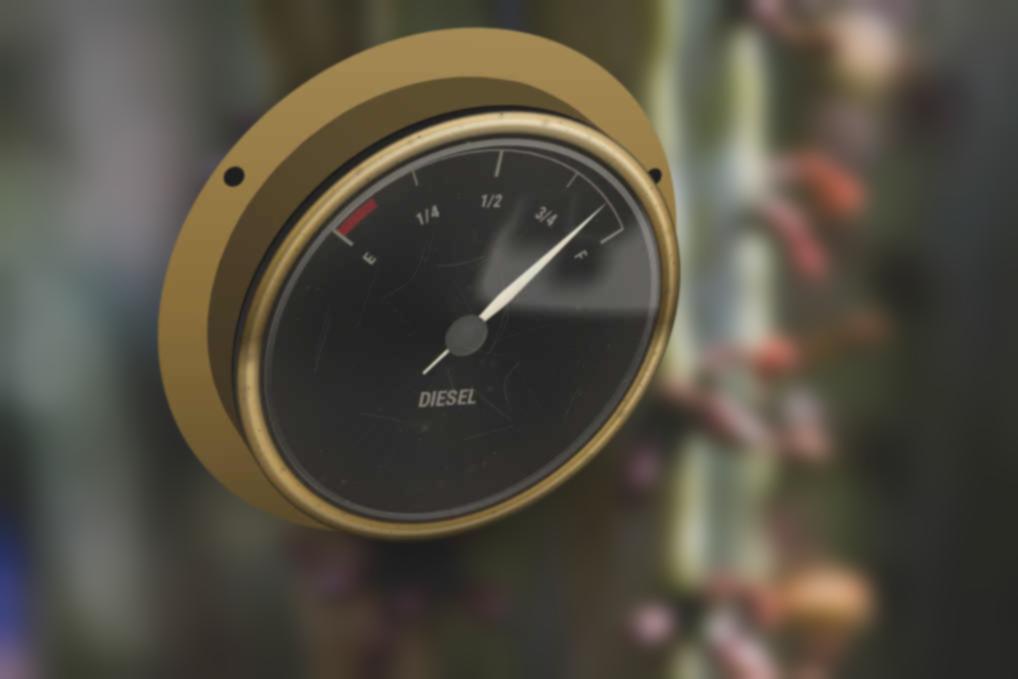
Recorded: 0.875
